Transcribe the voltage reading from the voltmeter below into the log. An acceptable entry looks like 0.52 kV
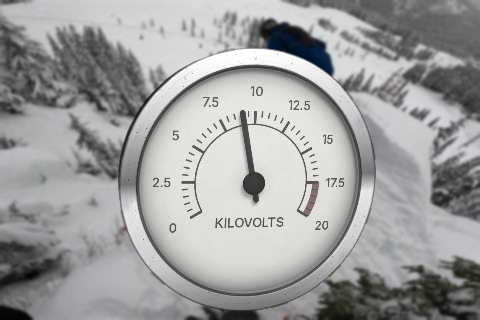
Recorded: 9 kV
